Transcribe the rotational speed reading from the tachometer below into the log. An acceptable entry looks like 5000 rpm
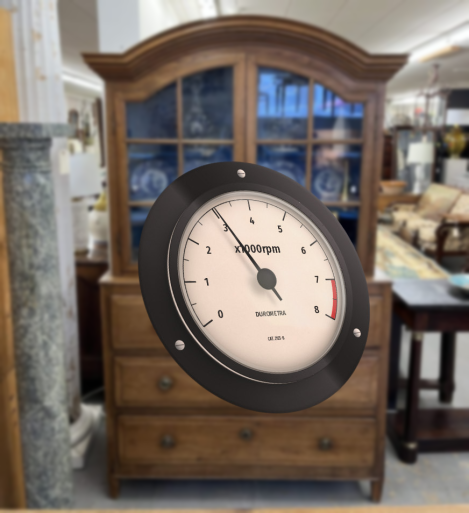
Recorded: 3000 rpm
